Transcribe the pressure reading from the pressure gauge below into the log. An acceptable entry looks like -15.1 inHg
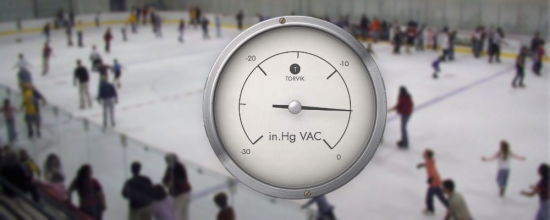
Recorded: -5 inHg
